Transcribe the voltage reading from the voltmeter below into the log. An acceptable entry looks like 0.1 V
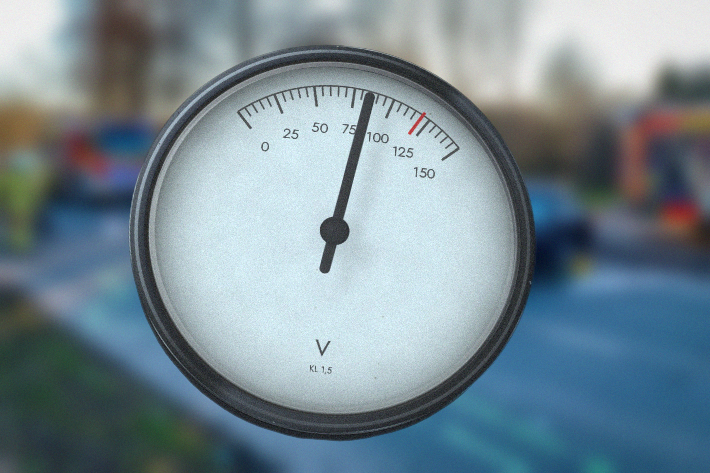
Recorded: 85 V
